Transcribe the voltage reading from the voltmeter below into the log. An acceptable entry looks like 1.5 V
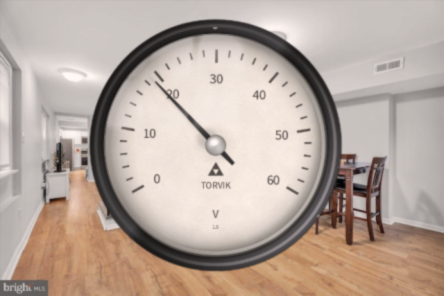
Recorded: 19 V
